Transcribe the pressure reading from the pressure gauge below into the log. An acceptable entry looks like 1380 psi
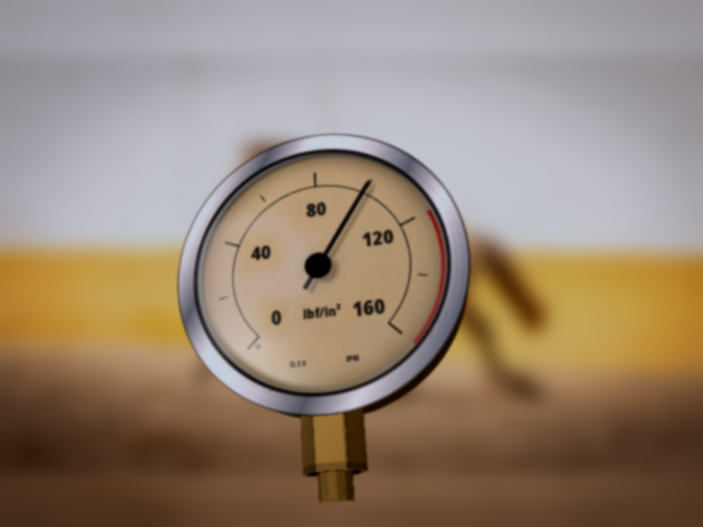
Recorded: 100 psi
